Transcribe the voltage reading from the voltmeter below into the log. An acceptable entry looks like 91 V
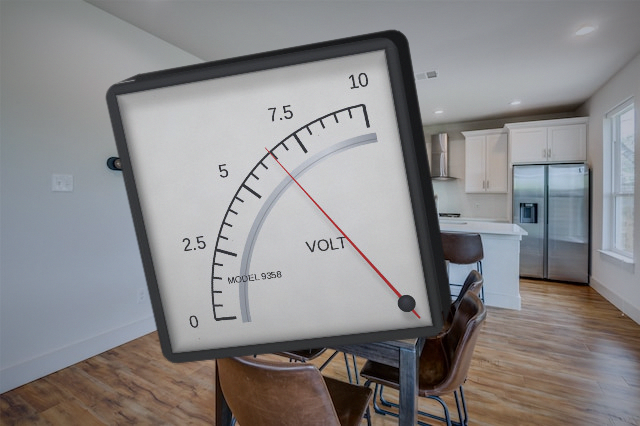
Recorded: 6.5 V
